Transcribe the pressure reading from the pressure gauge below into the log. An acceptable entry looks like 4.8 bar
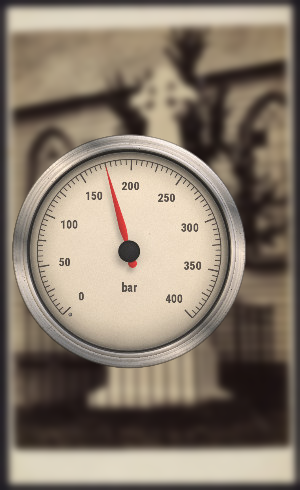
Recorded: 175 bar
